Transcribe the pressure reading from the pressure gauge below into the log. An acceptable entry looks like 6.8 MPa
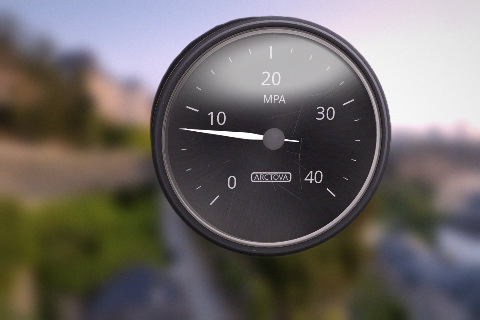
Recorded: 8 MPa
